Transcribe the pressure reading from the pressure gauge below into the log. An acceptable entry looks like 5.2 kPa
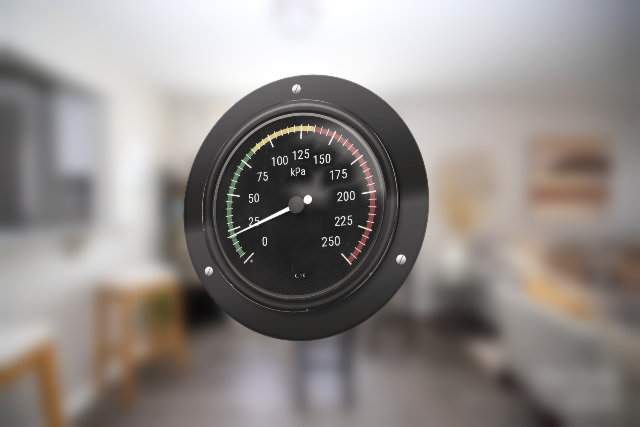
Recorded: 20 kPa
